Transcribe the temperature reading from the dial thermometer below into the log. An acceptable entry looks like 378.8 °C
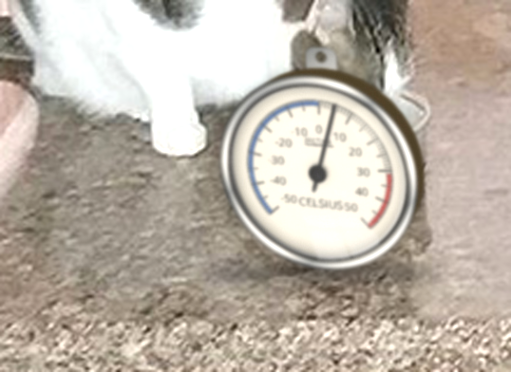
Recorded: 5 °C
